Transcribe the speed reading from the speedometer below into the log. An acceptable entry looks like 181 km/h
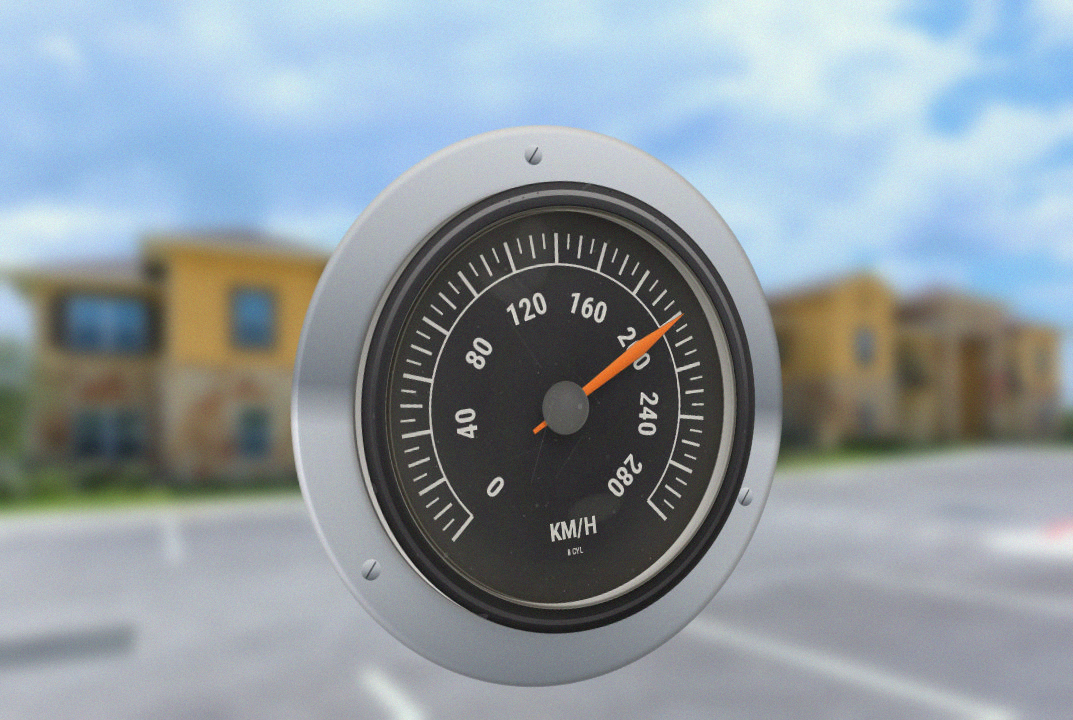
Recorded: 200 km/h
